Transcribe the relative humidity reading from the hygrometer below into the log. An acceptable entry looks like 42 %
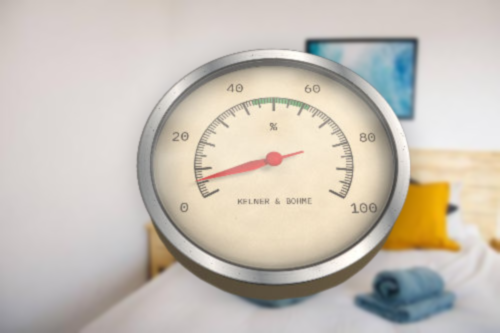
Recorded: 5 %
